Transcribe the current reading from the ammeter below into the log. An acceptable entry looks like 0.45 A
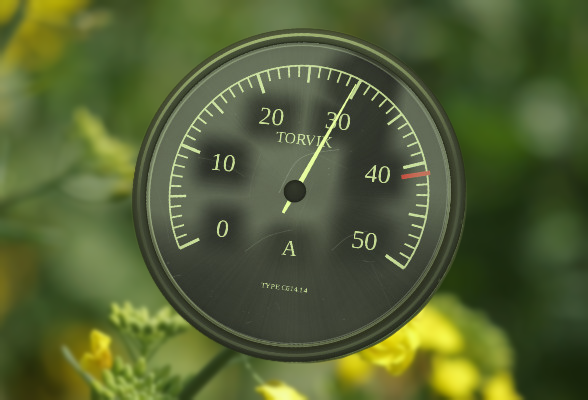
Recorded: 30 A
